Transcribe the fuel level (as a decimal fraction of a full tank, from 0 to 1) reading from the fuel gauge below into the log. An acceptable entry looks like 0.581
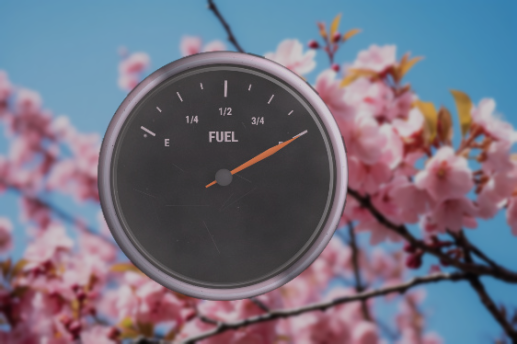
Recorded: 1
